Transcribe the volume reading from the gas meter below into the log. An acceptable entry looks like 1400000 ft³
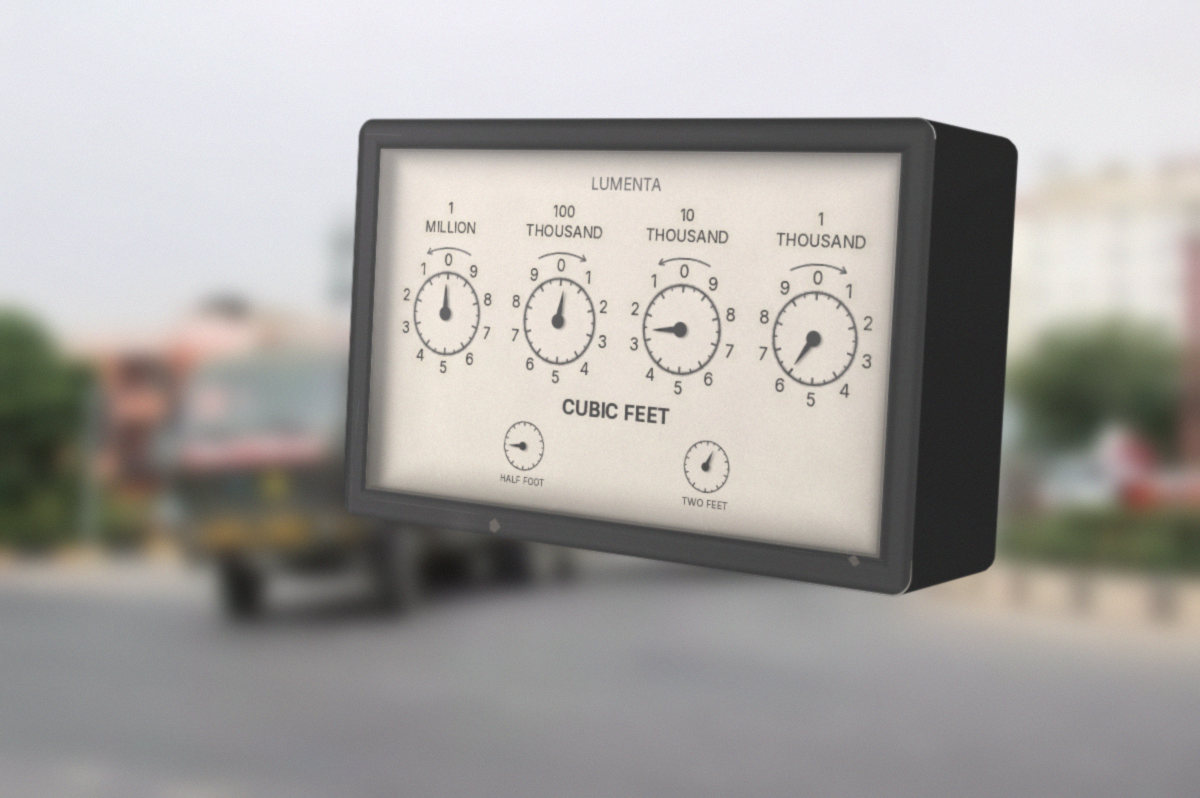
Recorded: 2600 ft³
